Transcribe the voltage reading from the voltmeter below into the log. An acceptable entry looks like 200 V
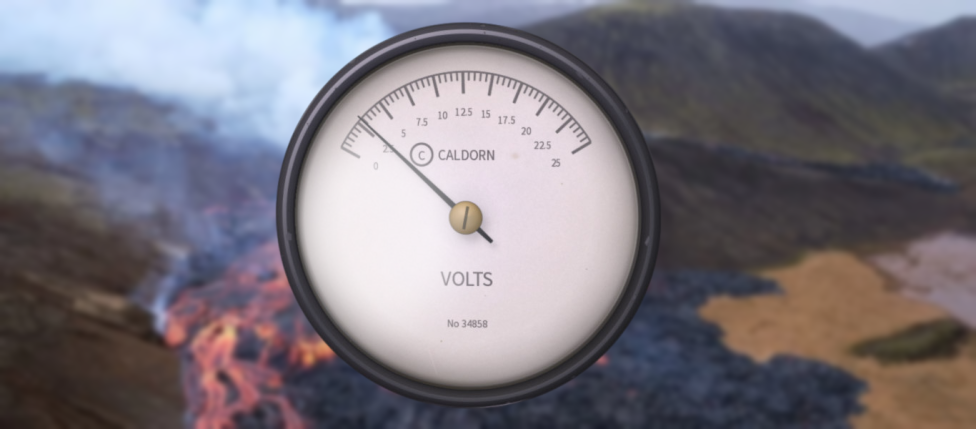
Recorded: 3 V
